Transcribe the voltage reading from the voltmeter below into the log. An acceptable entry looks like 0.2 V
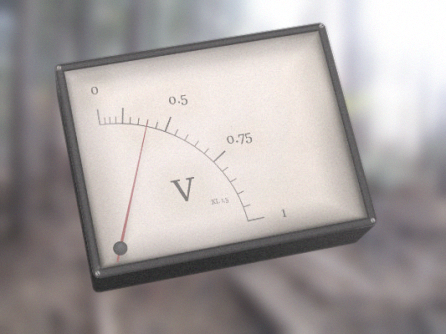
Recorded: 0.4 V
